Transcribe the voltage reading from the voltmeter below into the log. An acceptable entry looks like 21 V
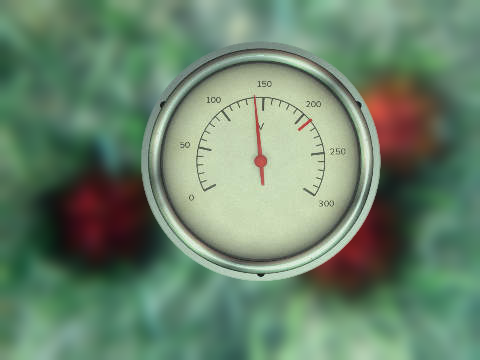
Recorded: 140 V
